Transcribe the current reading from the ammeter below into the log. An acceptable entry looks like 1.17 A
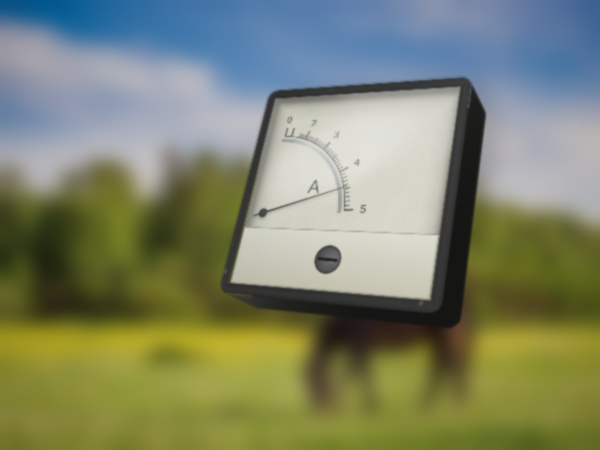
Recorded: 4.5 A
